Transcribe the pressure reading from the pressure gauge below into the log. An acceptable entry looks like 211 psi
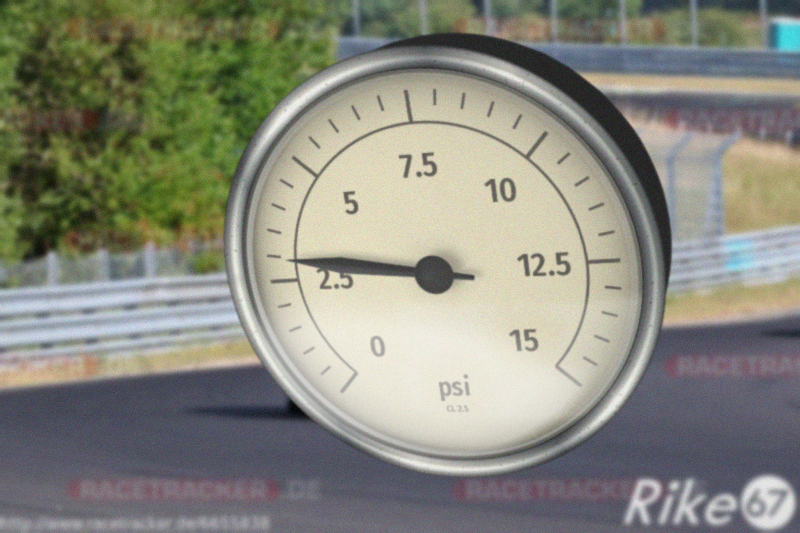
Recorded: 3 psi
